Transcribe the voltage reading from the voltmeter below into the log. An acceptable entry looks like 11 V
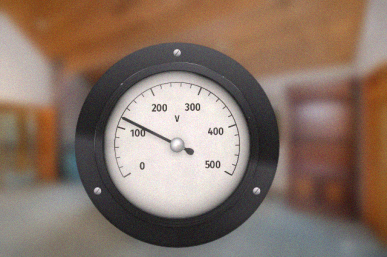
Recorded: 120 V
